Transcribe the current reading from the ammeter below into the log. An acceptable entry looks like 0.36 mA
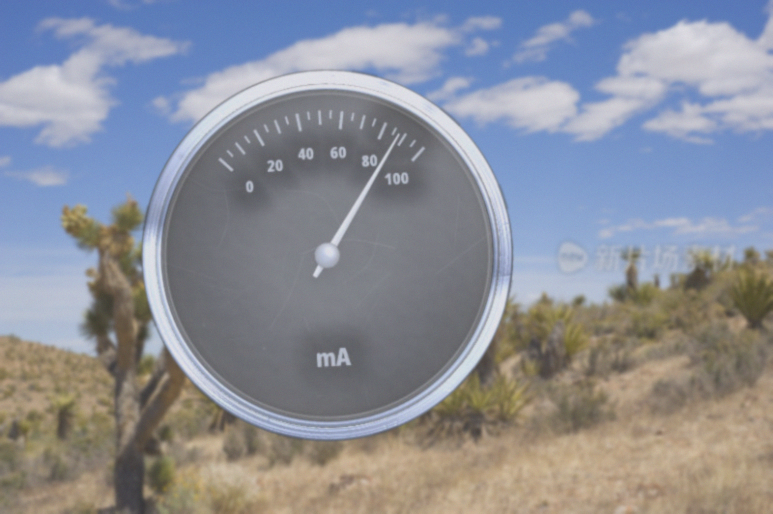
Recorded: 87.5 mA
